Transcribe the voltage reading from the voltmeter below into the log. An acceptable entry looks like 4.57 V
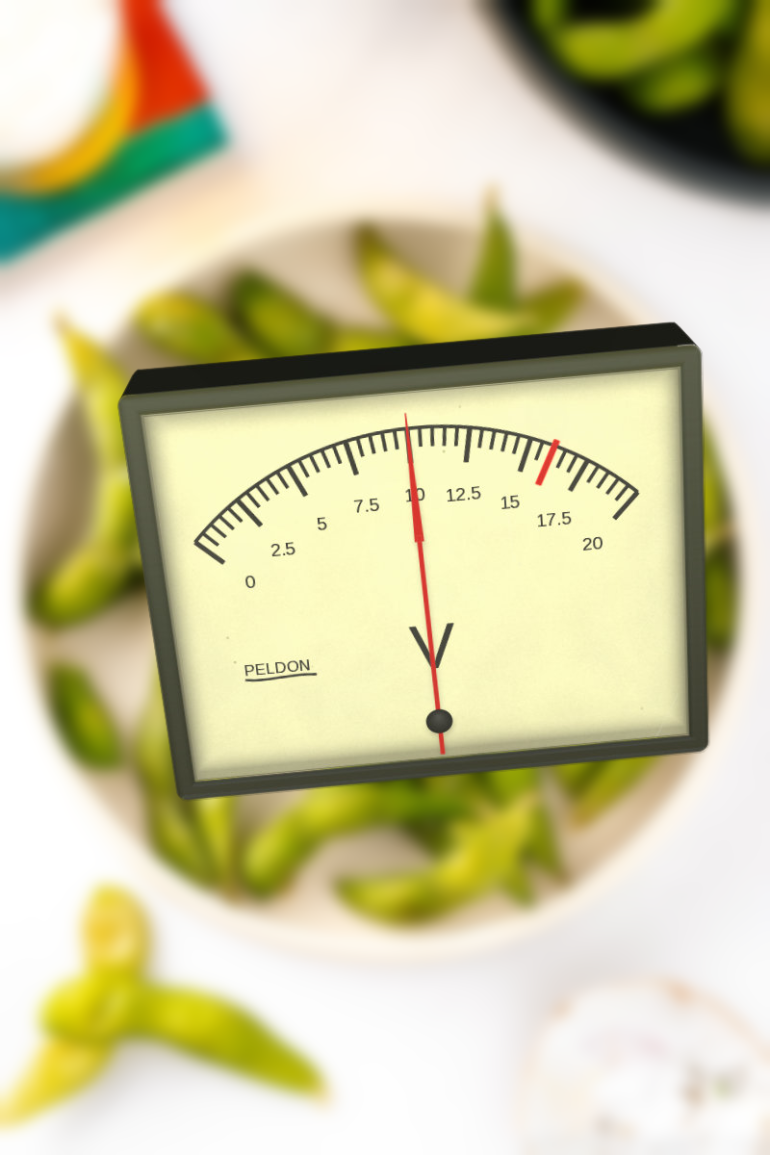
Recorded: 10 V
